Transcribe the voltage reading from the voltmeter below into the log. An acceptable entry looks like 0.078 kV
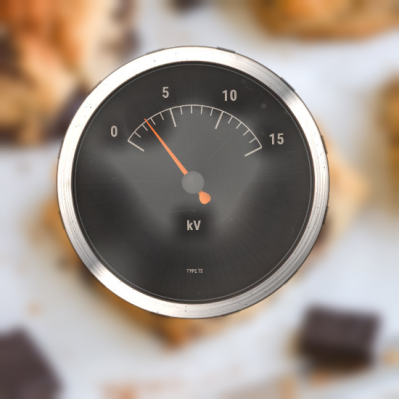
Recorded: 2.5 kV
